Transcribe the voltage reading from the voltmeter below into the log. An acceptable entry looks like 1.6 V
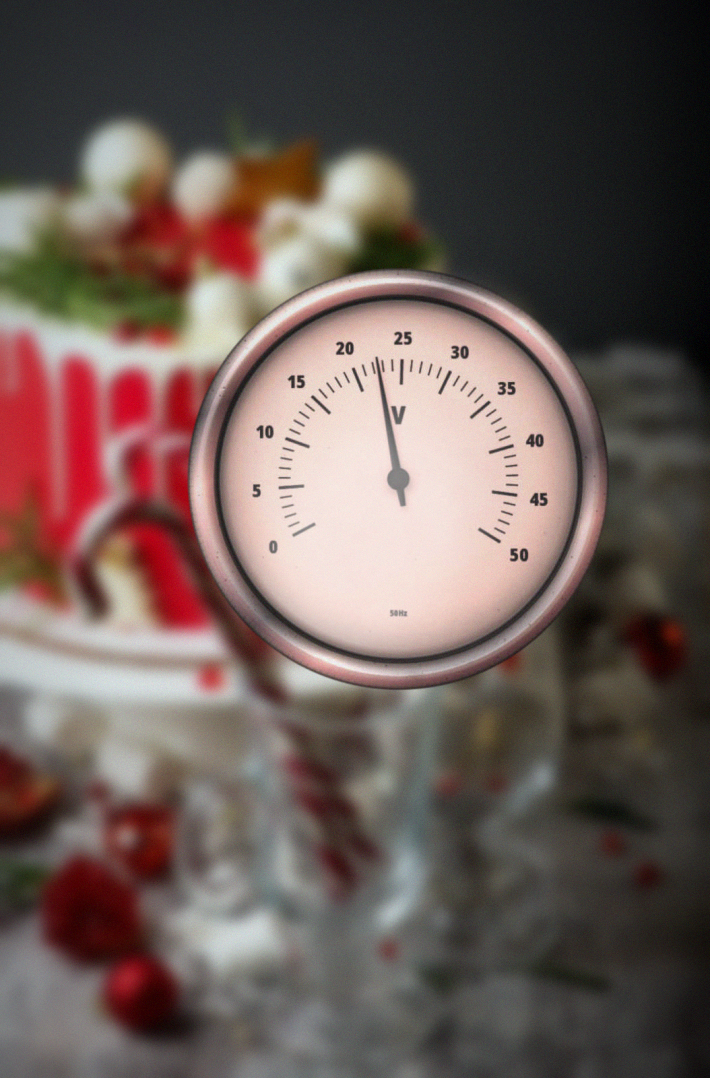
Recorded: 22.5 V
